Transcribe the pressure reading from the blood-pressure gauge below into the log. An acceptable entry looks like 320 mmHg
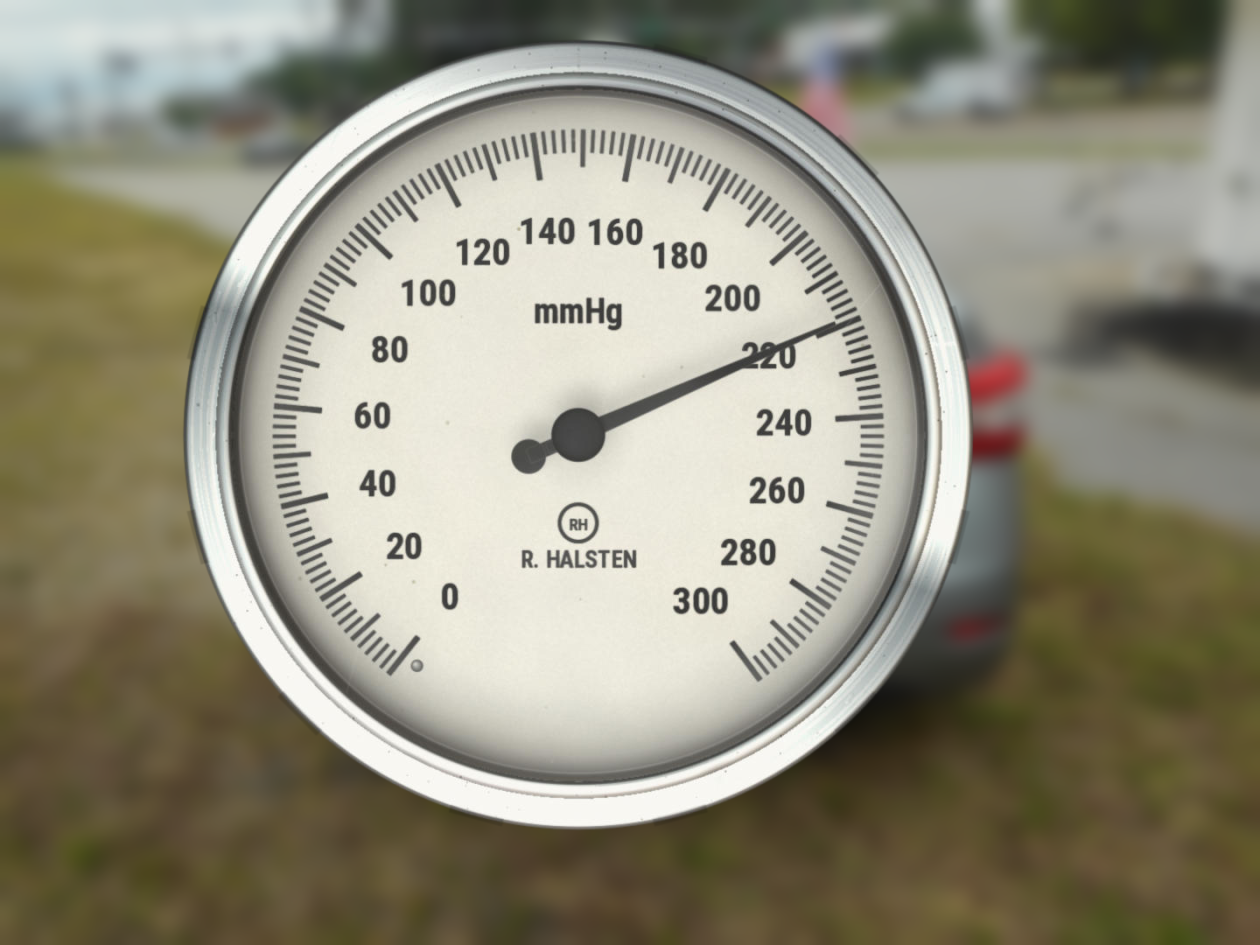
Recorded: 219 mmHg
